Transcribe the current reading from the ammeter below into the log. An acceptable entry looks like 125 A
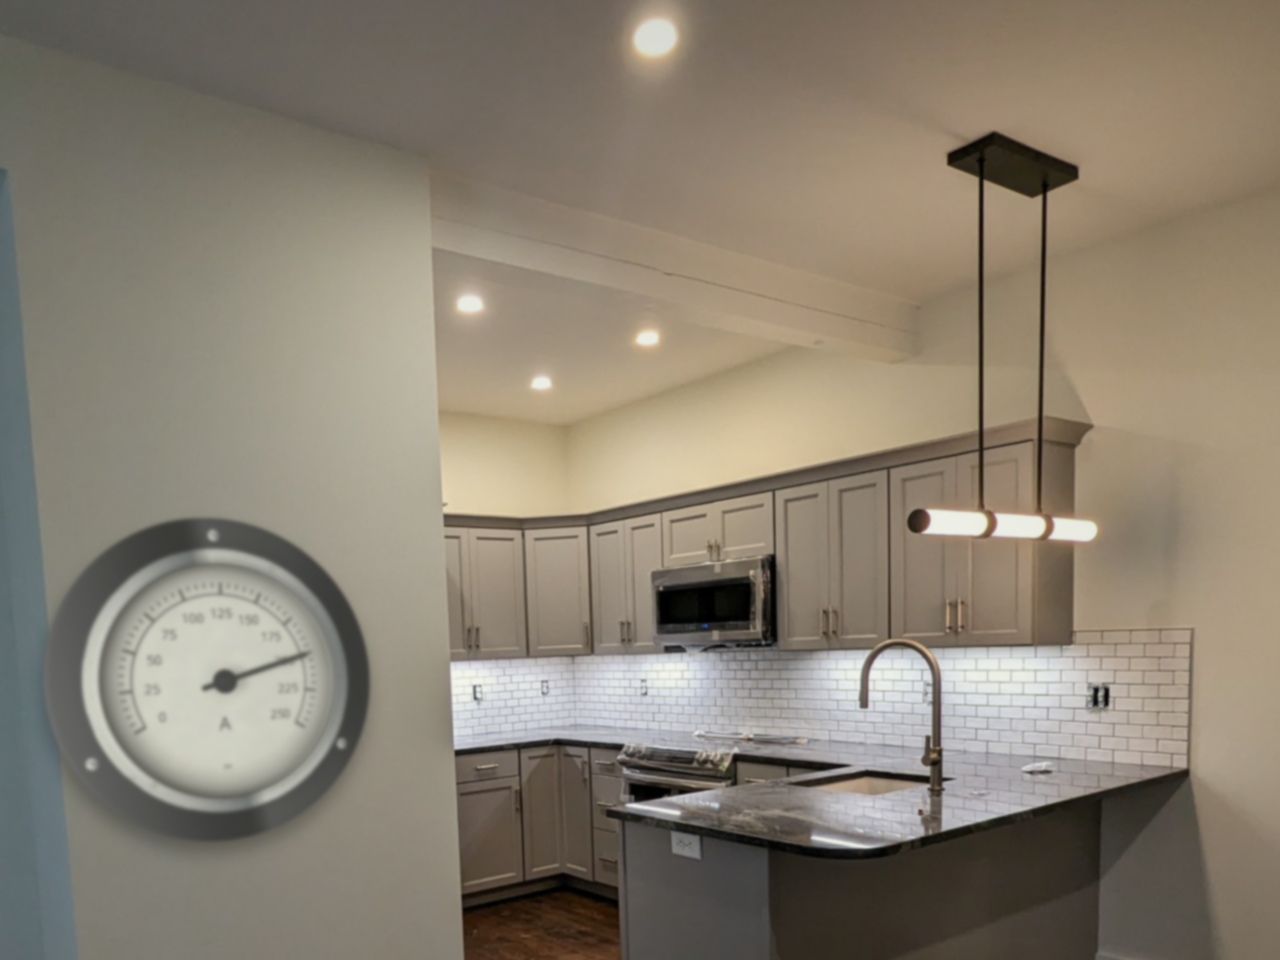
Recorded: 200 A
